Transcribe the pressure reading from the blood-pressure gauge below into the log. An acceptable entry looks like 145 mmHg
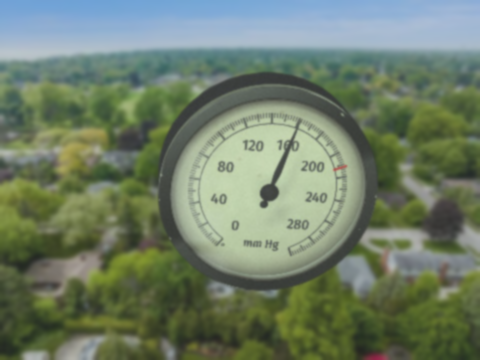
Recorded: 160 mmHg
